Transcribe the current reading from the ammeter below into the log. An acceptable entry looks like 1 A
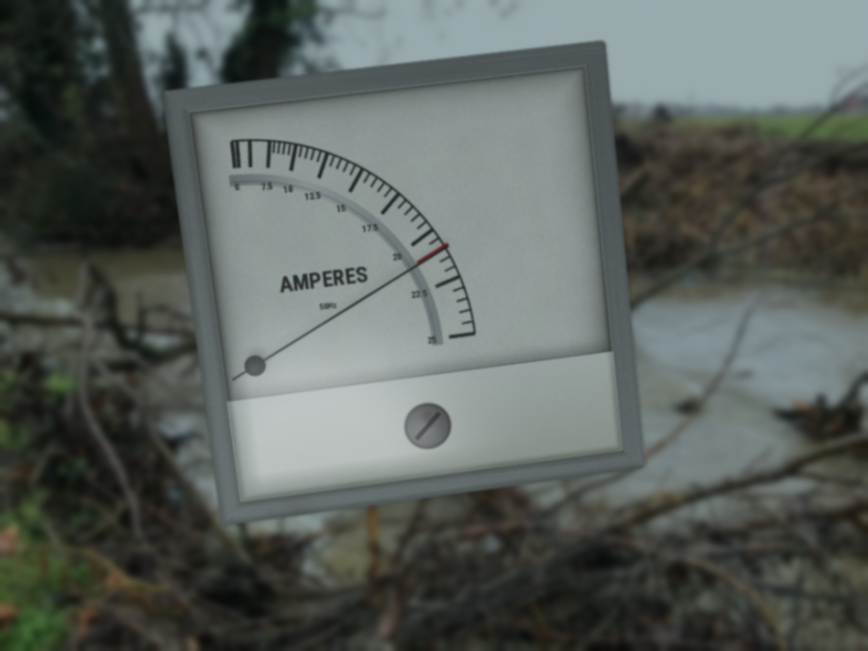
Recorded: 21 A
